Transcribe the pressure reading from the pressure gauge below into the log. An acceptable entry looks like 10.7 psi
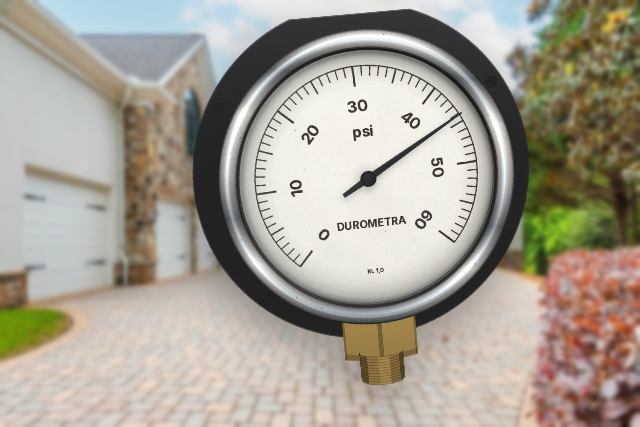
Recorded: 44 psi
